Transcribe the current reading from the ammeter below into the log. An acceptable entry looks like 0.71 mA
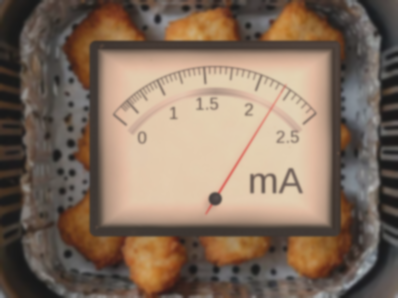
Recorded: 2.2 mA
